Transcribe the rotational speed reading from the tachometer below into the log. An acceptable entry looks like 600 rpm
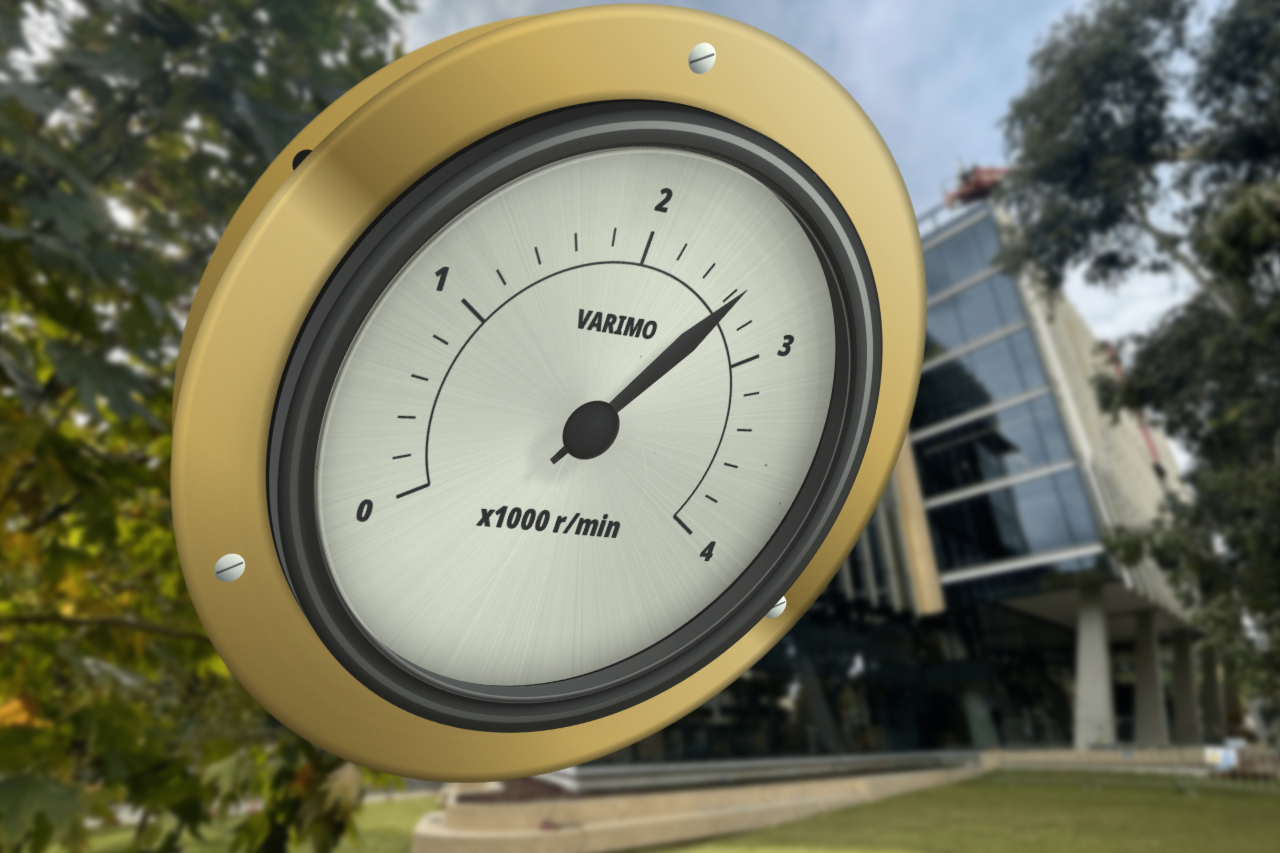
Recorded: 2600 rpm
